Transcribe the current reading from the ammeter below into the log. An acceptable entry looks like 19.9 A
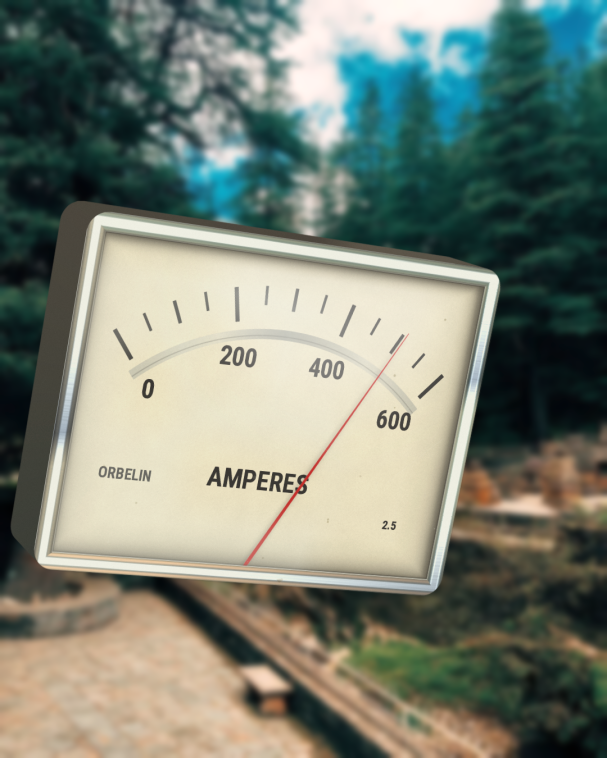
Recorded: 500 A
